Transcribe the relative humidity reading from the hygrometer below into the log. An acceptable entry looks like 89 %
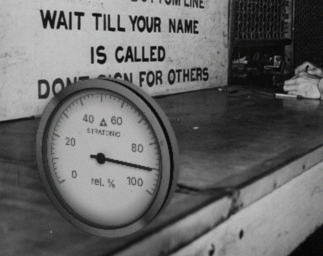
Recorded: 90 %
